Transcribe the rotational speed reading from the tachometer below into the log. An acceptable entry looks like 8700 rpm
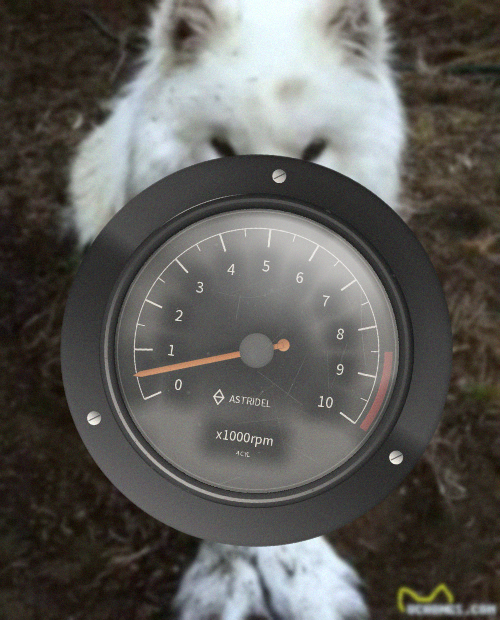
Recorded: 500 rpm
